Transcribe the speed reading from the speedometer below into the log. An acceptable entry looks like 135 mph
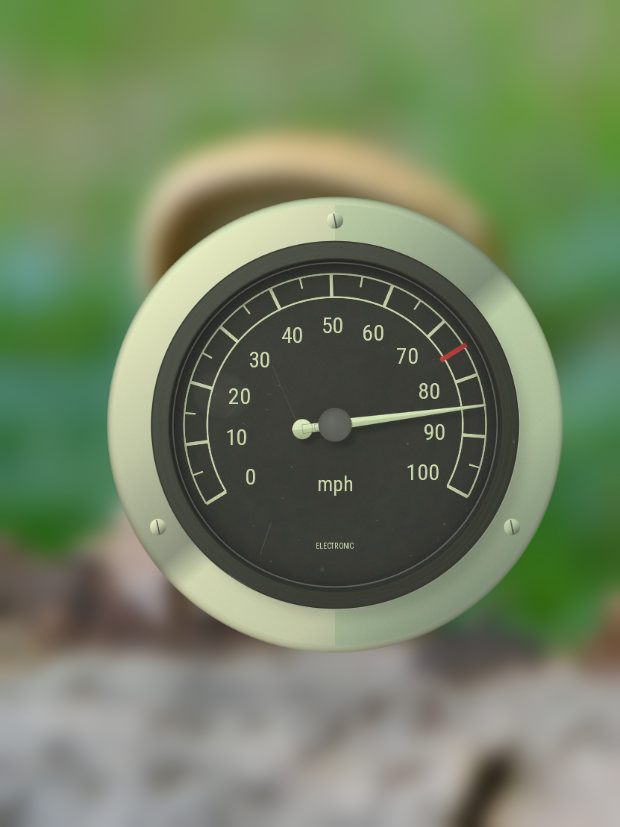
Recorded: 85 mph
